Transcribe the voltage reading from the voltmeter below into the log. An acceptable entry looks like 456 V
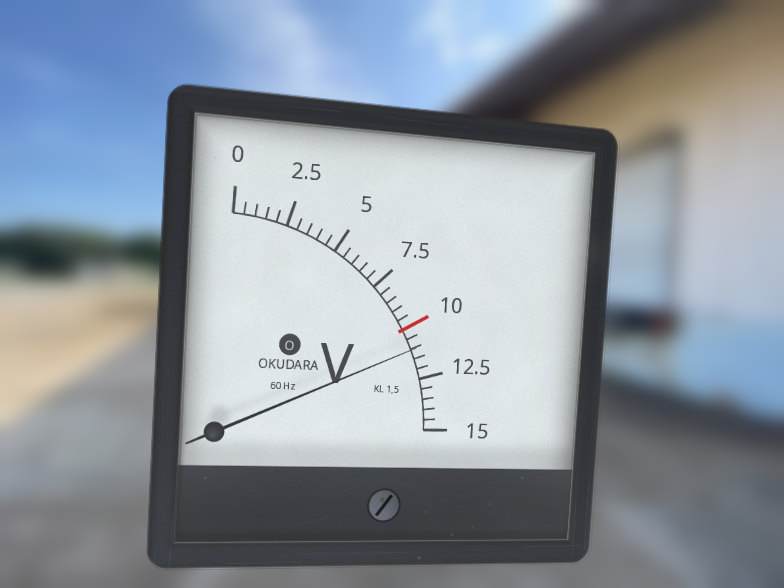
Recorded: 11 V
